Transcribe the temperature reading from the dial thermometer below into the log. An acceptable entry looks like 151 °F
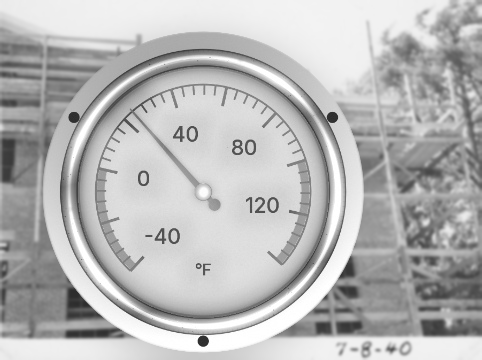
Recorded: 24 °F
